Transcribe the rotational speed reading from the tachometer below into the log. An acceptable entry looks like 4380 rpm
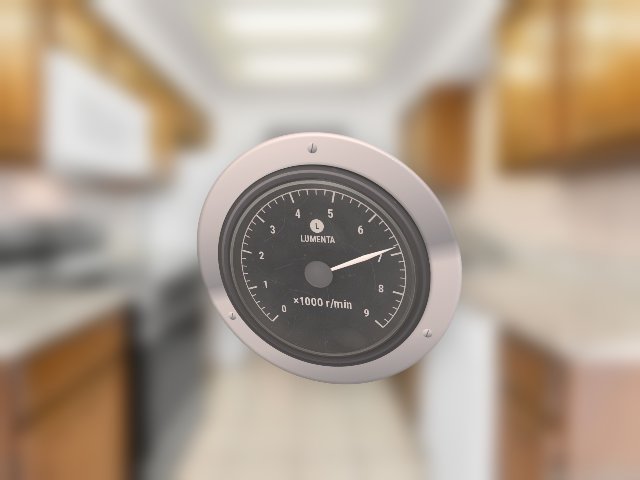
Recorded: 6800 rpm
